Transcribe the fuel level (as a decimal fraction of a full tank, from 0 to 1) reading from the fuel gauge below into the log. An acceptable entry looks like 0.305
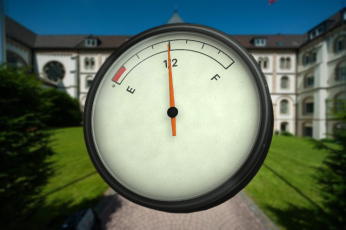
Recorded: 0.5
